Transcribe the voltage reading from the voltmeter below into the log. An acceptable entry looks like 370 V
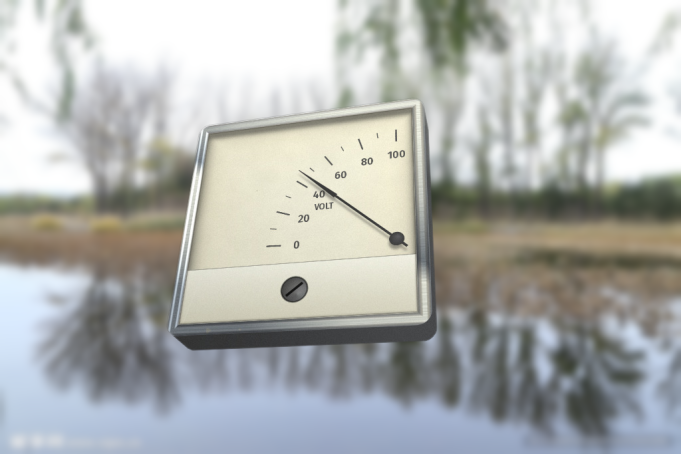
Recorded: 45 V
